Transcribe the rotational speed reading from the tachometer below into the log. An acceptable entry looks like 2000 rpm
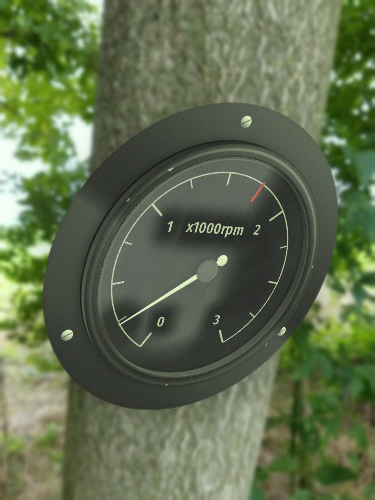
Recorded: 250 rpm
